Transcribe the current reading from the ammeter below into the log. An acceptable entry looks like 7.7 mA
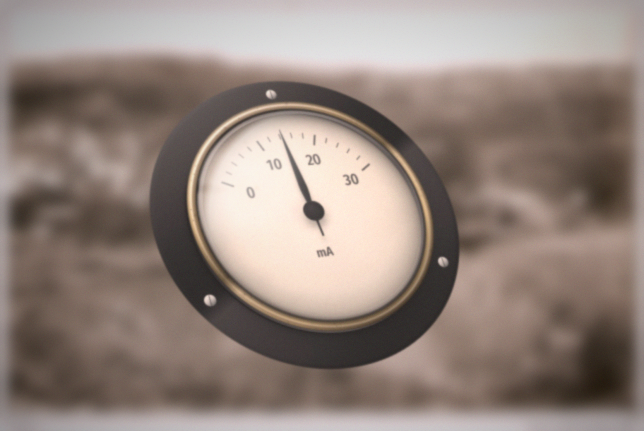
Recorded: 14 mA
